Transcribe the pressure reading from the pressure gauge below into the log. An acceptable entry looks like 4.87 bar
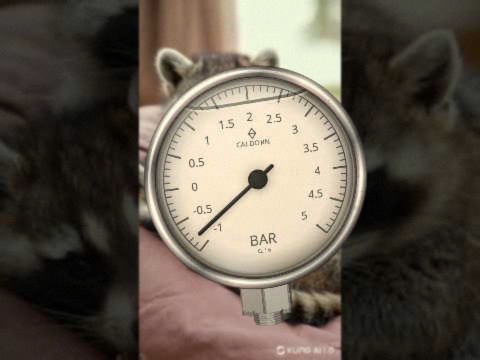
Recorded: -0.8 bar
